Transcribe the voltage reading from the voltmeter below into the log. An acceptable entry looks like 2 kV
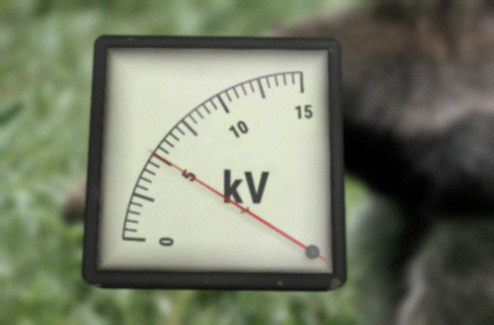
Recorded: 5 kV
